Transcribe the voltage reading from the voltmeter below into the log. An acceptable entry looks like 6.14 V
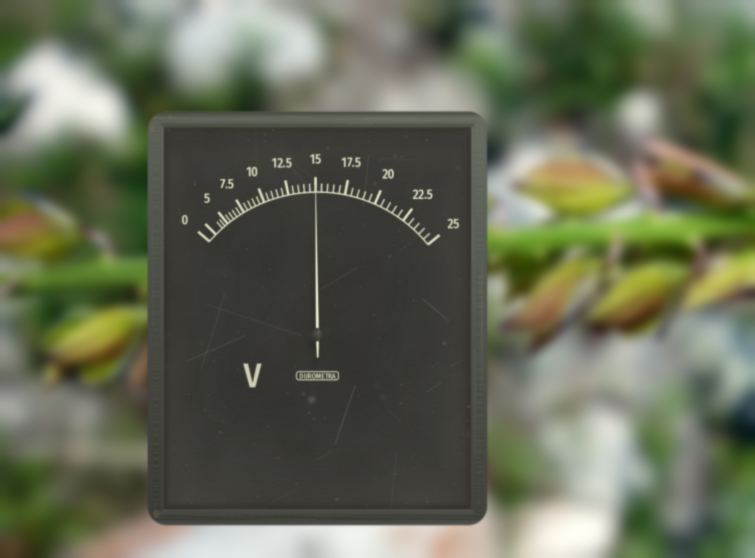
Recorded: 15 V
